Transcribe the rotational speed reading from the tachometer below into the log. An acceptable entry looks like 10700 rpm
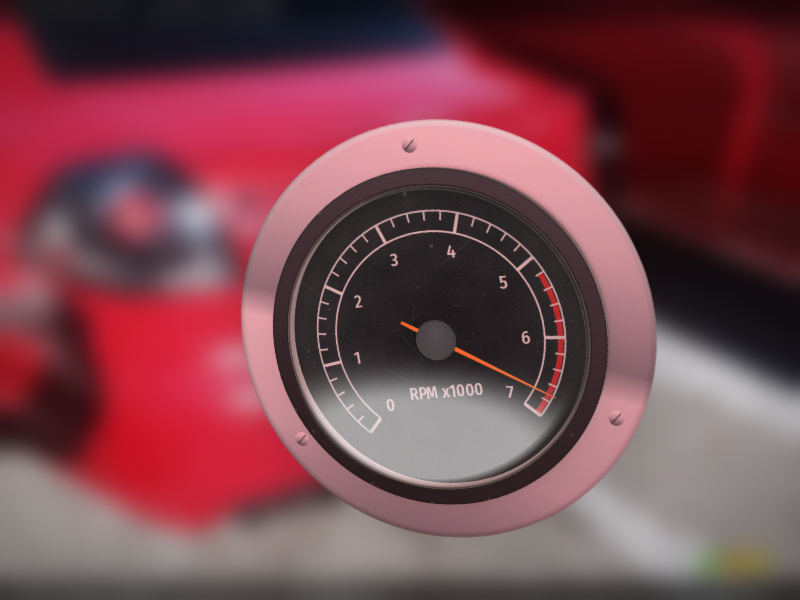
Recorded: 6700 rpm
